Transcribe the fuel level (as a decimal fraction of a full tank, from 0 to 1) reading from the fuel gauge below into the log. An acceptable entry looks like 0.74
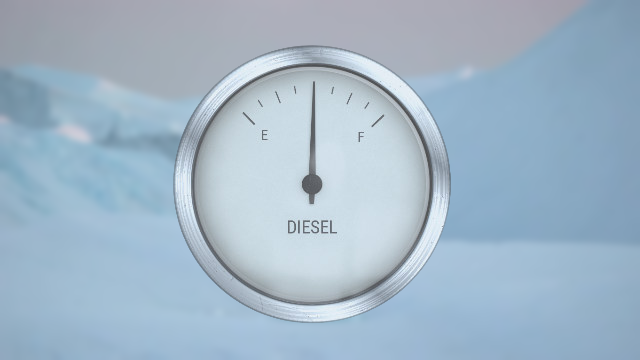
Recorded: 0.5
